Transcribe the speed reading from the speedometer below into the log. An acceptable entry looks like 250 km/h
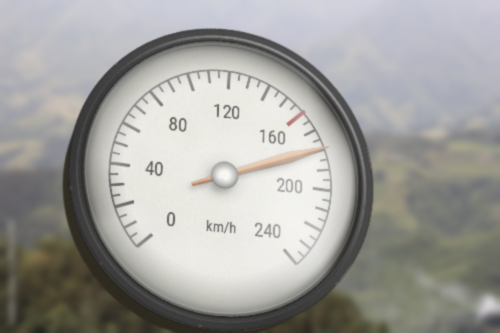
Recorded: 180 km/h
